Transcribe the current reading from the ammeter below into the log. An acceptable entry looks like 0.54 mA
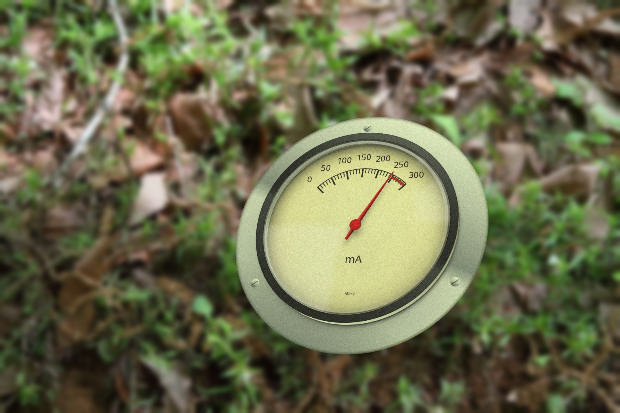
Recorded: 250 mA
